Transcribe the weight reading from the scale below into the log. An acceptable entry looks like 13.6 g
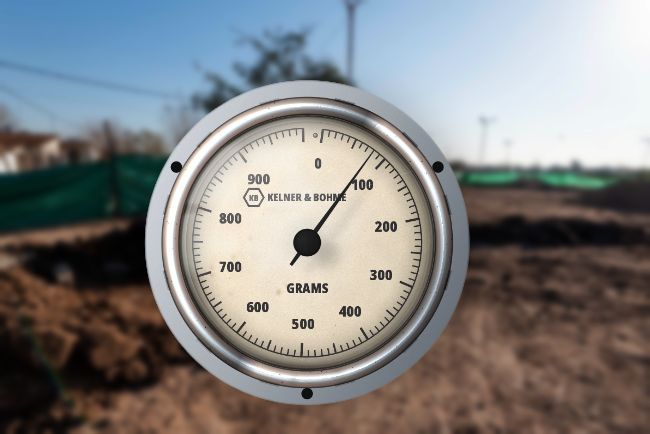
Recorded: 80 g
